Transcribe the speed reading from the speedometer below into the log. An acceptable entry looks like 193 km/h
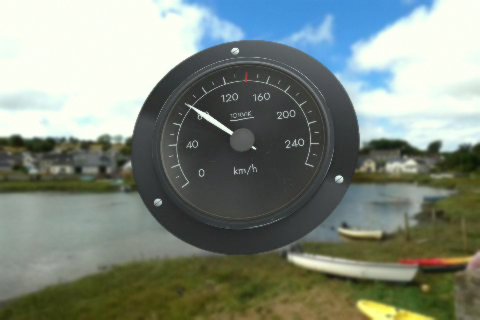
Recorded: 80 km/h
